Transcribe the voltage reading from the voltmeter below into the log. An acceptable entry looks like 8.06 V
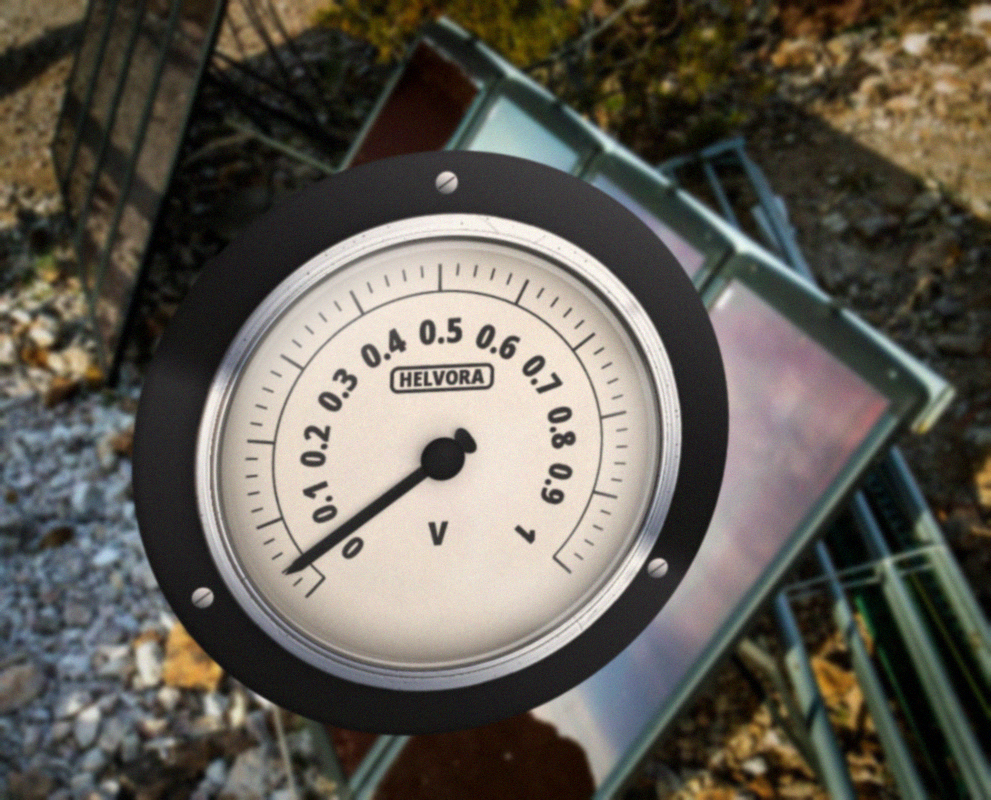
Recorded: 0.04 V
